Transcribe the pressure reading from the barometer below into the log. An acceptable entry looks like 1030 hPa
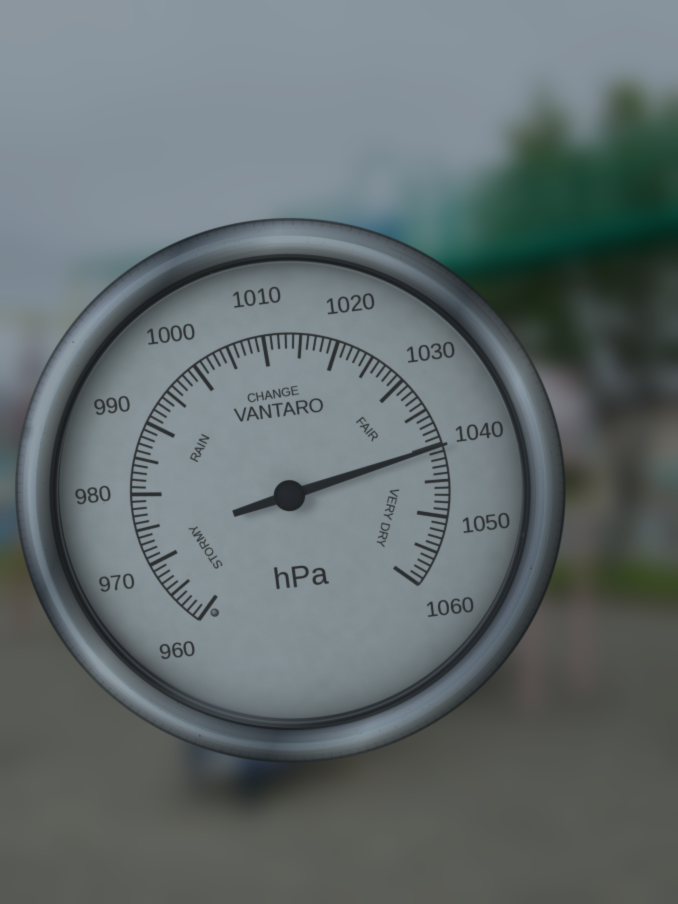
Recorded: 1040 hPa
